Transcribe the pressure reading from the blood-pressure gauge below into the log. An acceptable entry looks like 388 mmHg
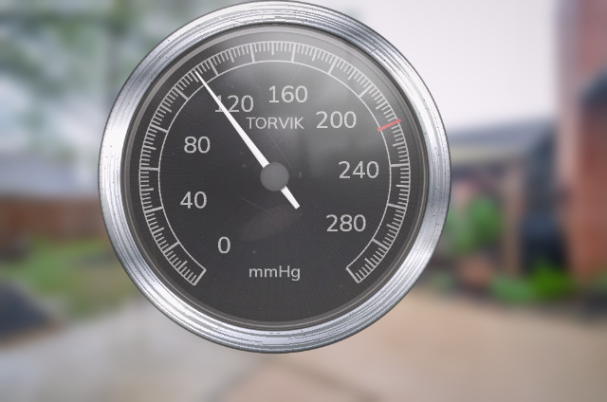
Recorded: 112 mmHg
